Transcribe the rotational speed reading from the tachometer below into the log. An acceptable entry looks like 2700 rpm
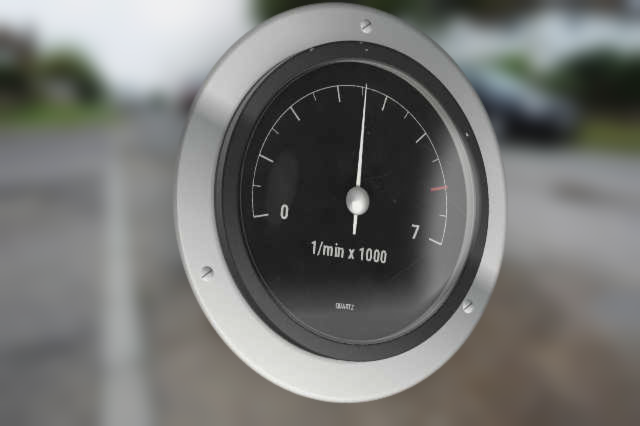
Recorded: 3500 rpm
